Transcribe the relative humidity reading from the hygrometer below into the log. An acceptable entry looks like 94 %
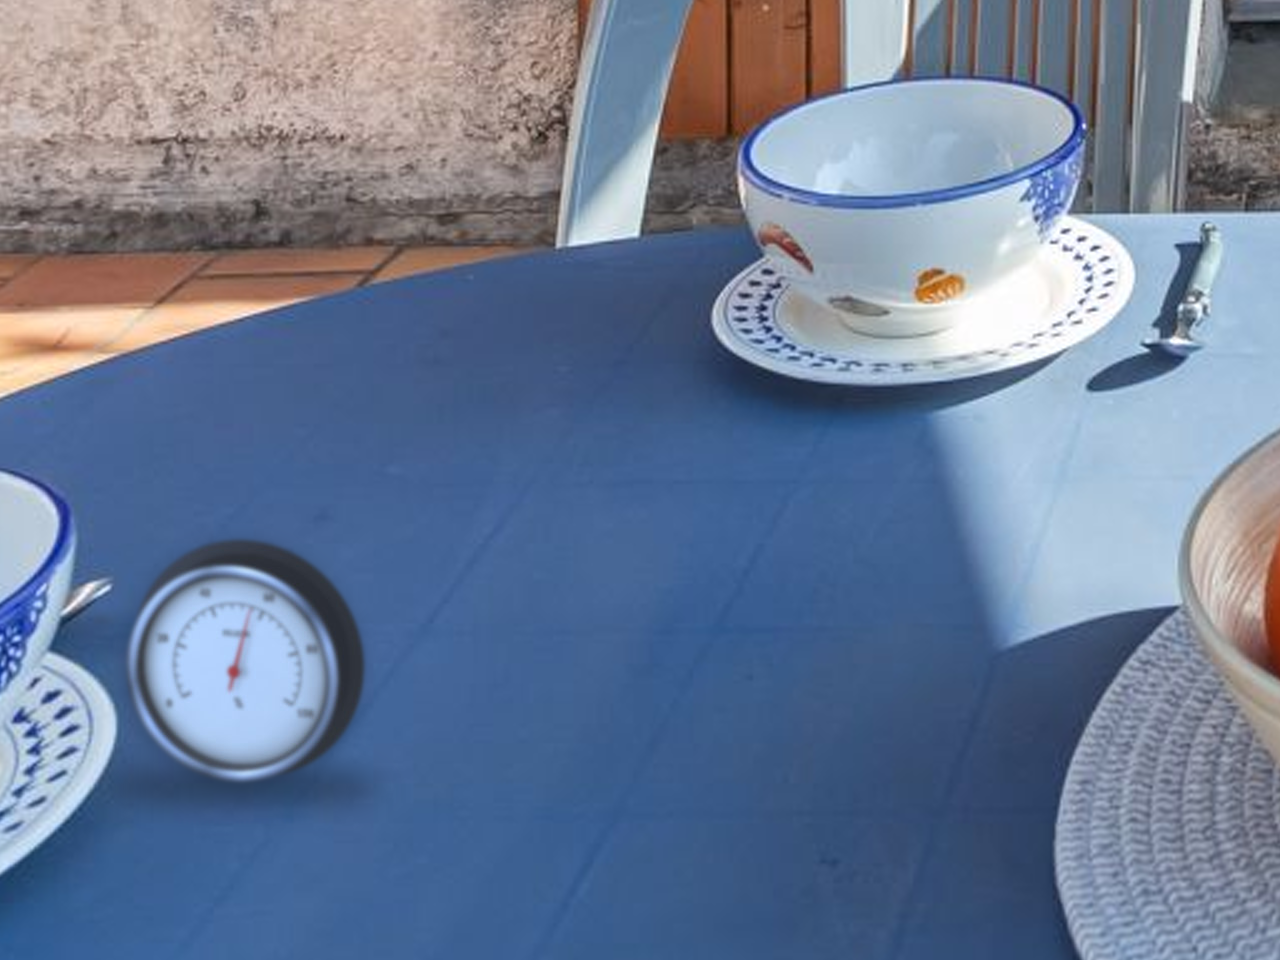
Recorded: 56 %
